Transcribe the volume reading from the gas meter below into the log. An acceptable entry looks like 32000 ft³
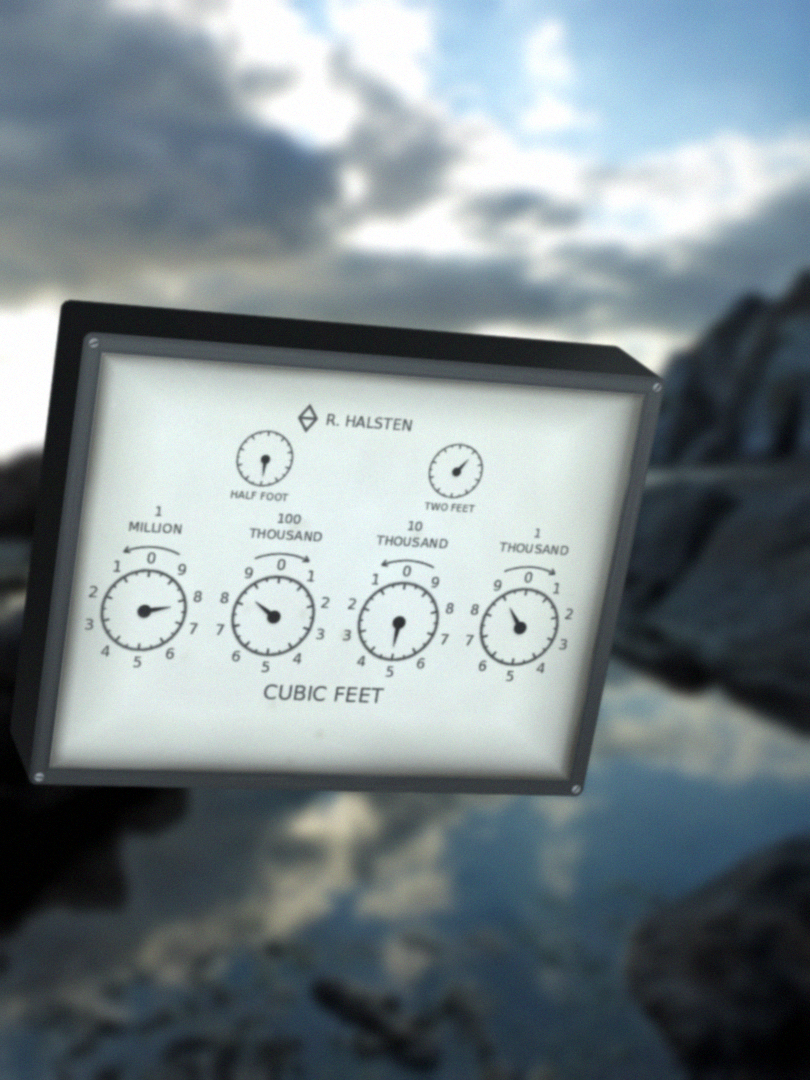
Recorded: 784900 ft³
